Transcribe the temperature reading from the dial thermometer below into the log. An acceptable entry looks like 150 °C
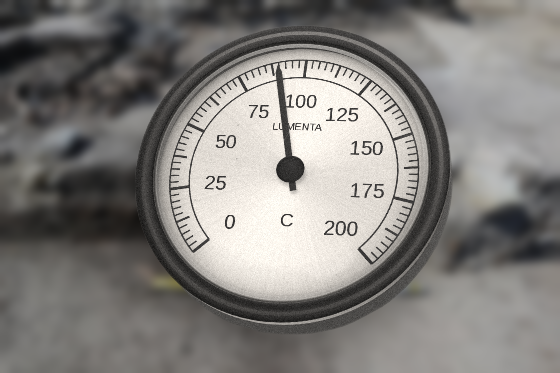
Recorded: 90 °C
